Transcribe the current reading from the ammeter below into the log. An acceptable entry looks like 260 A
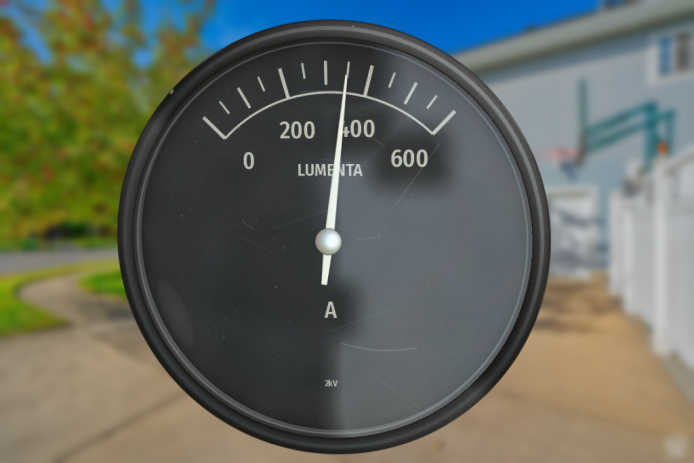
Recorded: 350 A
